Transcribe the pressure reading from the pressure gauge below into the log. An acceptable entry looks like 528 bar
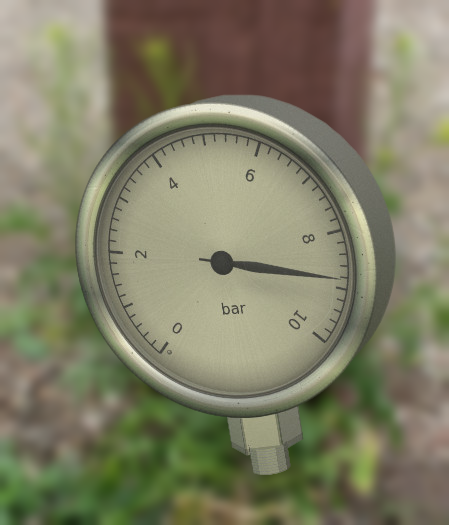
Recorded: 8.8 bar
